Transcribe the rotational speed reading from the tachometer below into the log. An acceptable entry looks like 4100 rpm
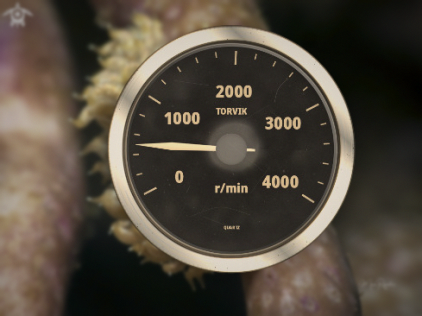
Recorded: 500 rpm
